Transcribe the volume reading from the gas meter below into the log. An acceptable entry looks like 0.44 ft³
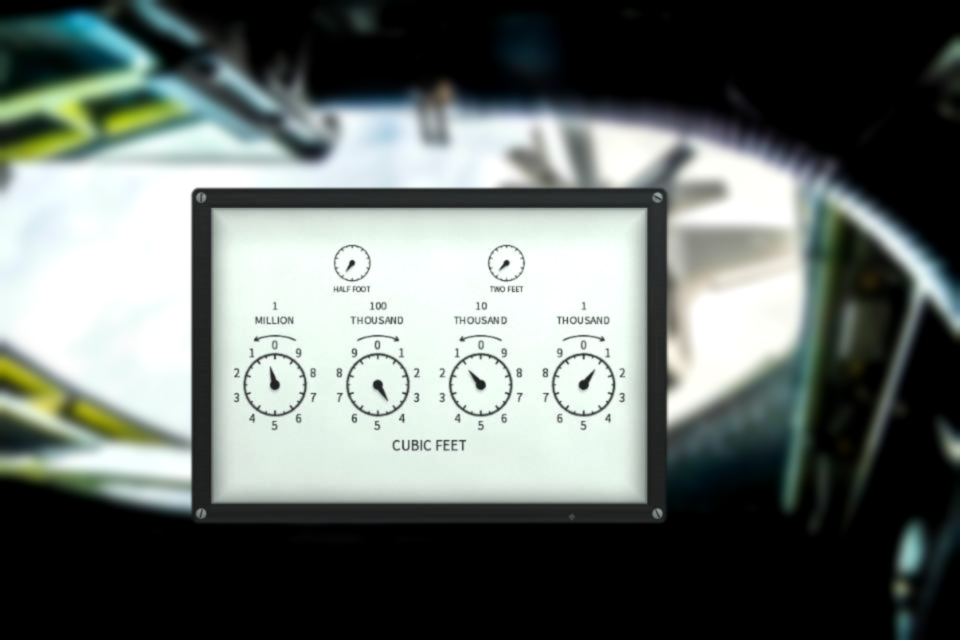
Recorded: 41100 ft³
